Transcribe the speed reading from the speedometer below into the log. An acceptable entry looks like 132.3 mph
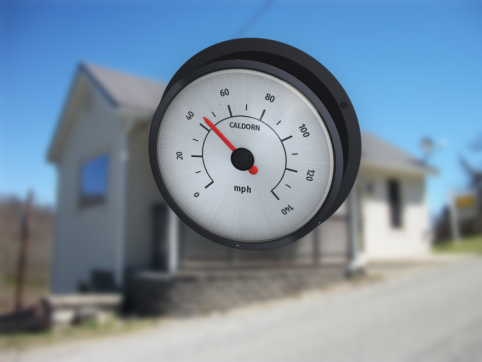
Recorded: 45 mph
